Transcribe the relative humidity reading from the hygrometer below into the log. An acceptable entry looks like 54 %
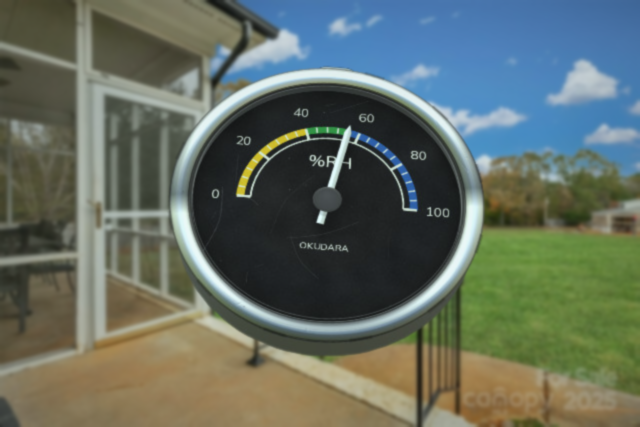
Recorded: 56 %
